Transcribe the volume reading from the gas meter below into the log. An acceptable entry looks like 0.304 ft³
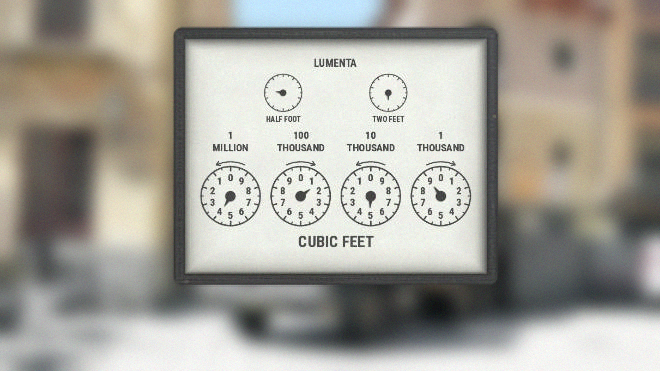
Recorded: 414900 ft³
